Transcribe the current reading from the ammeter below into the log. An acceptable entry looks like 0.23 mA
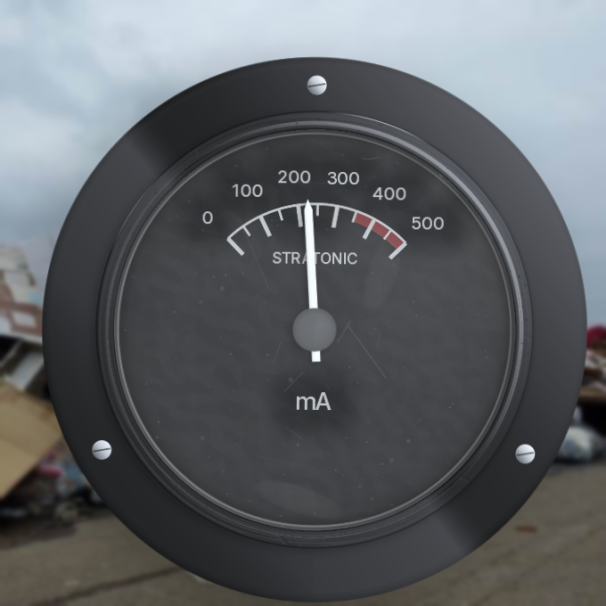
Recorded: 225 mA
